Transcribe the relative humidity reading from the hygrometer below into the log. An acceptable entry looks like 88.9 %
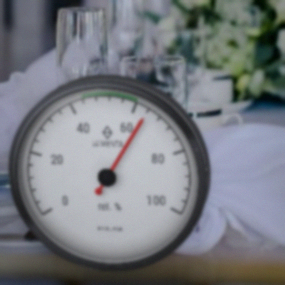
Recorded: 64 %
